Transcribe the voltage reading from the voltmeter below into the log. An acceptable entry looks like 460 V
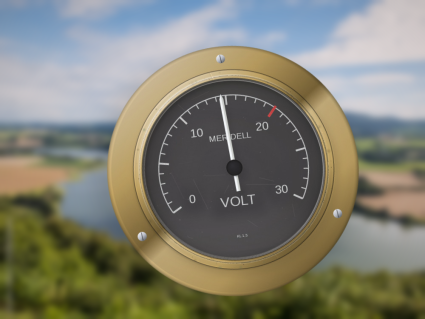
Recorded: 14.5 V
